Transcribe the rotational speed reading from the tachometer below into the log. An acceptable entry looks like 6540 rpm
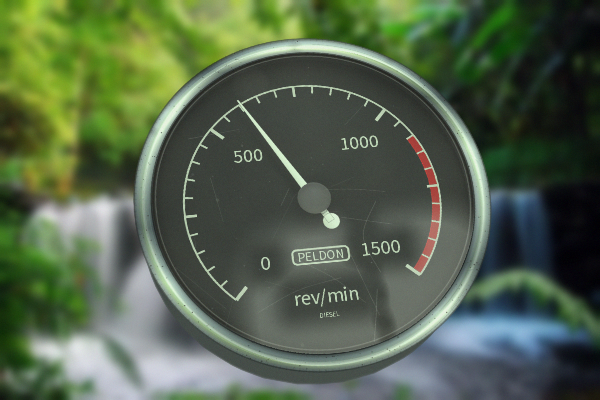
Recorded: 600 rpm
